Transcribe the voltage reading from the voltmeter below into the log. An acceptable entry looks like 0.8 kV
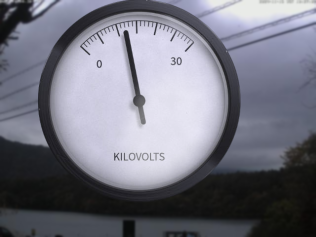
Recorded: 12 kV
